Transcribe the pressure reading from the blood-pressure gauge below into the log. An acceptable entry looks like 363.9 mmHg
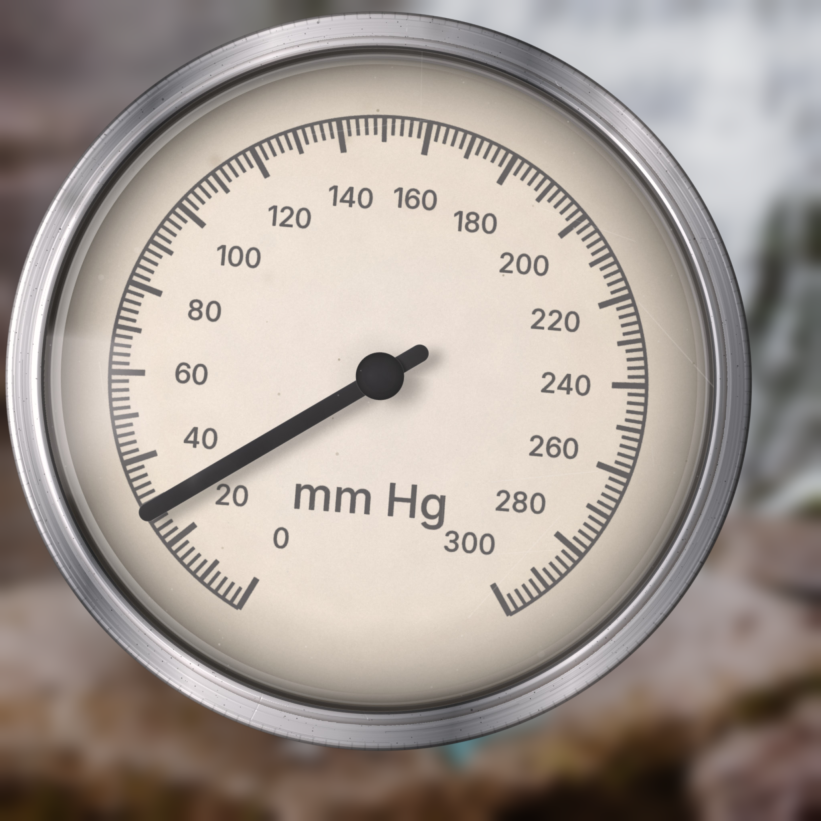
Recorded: 28 mmHg
